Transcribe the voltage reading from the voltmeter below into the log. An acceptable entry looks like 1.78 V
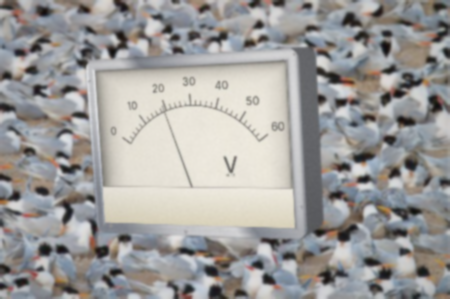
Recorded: 20 V
